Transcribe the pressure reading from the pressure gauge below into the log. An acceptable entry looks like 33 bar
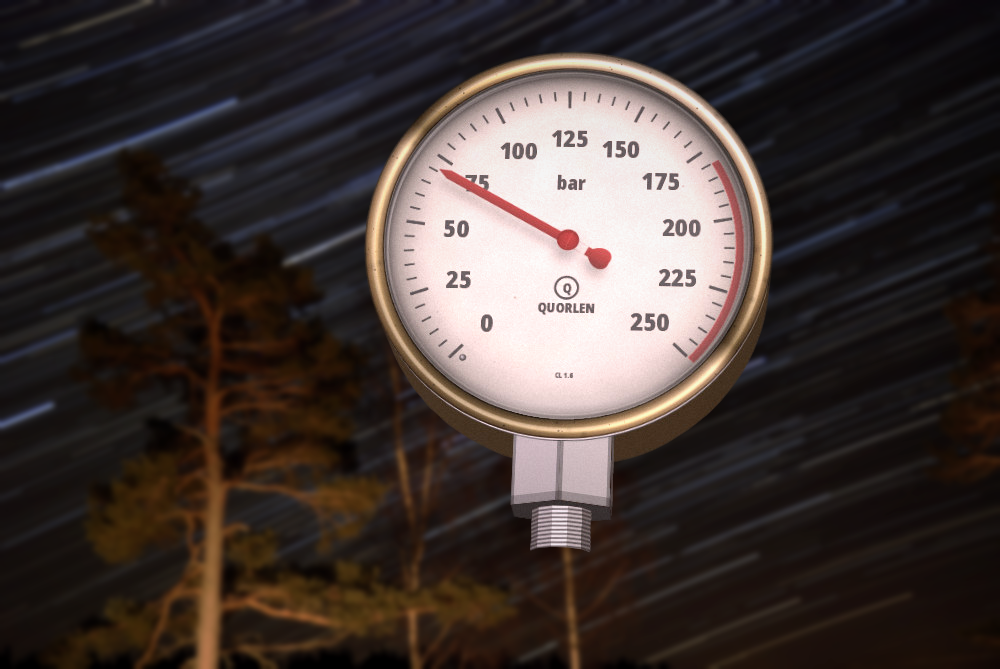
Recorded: 70 bar
